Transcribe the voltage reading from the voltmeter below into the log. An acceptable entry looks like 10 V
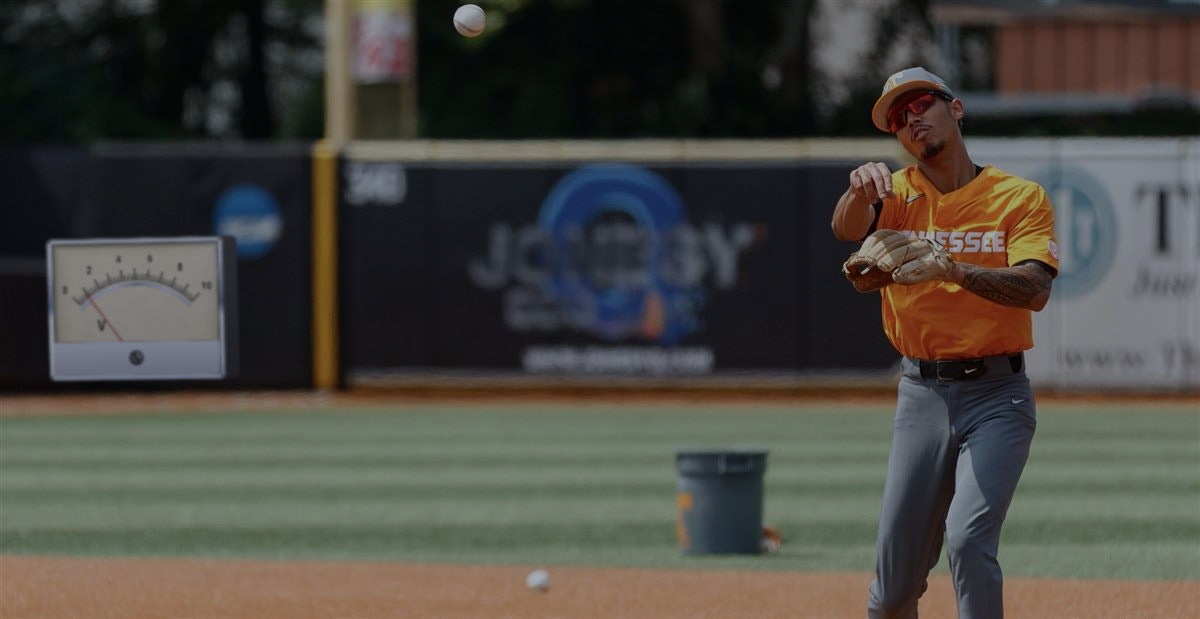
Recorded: 1 V
